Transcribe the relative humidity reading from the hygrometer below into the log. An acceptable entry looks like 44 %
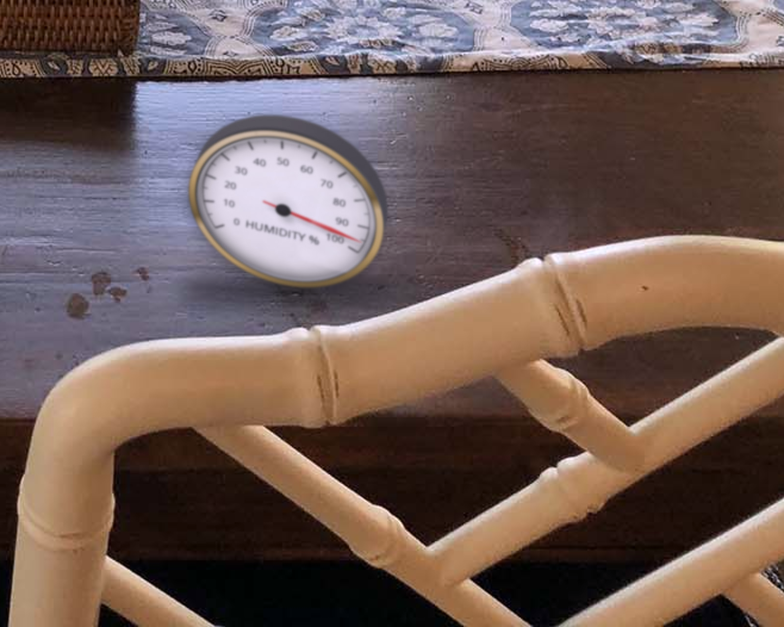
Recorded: 95 %
